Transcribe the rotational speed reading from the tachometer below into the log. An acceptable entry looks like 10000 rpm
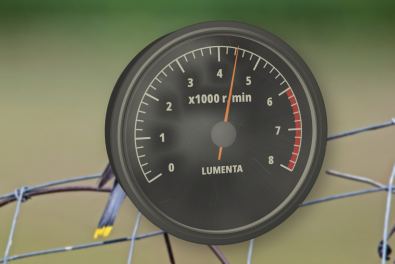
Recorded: 4400 rpm
